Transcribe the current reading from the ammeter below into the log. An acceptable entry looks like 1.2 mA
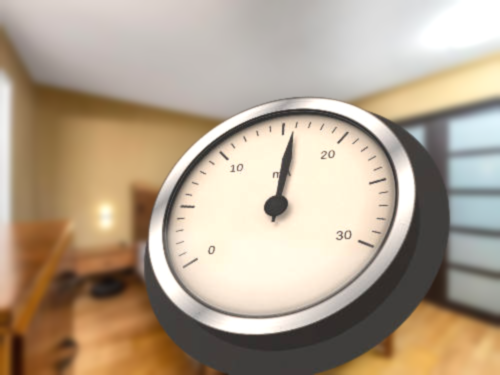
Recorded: 16 mA
